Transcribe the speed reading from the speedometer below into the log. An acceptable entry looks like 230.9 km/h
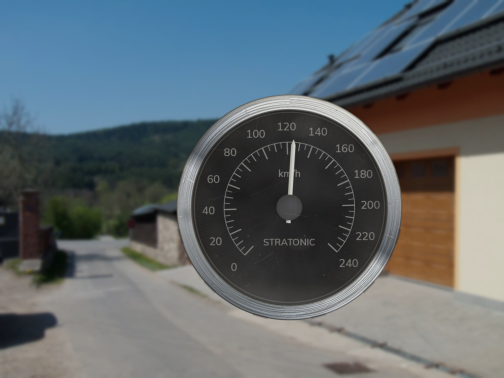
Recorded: 125 km/h
